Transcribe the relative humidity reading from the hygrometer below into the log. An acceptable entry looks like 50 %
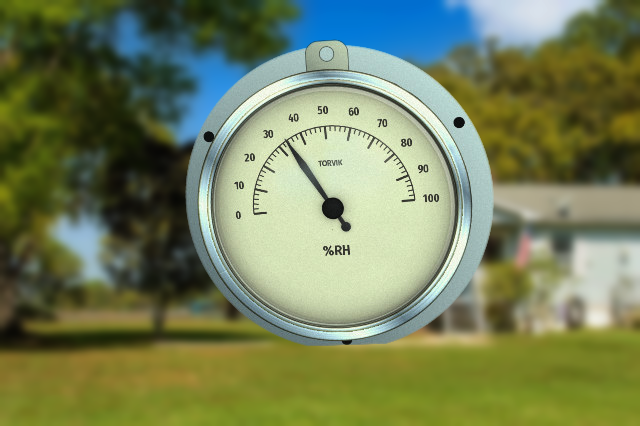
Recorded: 34 %
